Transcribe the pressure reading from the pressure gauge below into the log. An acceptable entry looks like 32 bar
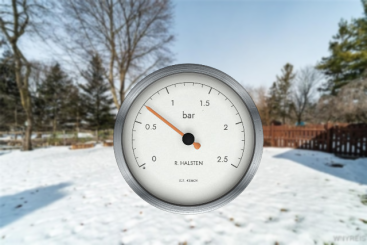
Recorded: 0.7 bar
